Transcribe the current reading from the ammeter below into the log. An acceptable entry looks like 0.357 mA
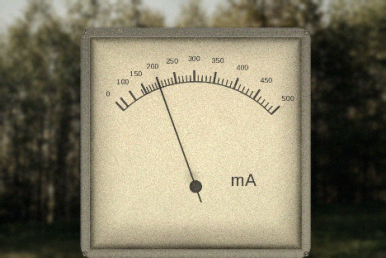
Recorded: 200 mA
